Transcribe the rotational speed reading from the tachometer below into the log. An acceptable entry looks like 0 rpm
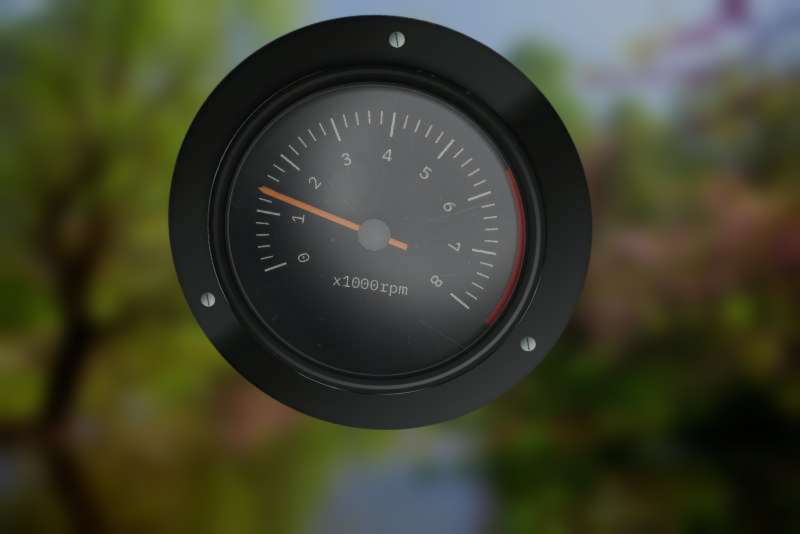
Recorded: 1400 rpm
